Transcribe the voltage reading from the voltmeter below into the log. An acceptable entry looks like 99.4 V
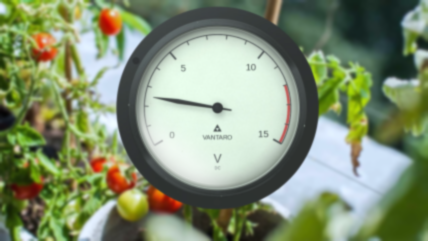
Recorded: 2.5 V
